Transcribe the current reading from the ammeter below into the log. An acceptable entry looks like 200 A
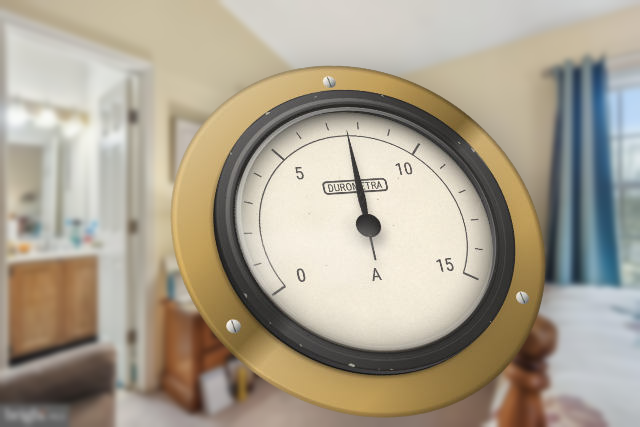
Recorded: 7.5 A
